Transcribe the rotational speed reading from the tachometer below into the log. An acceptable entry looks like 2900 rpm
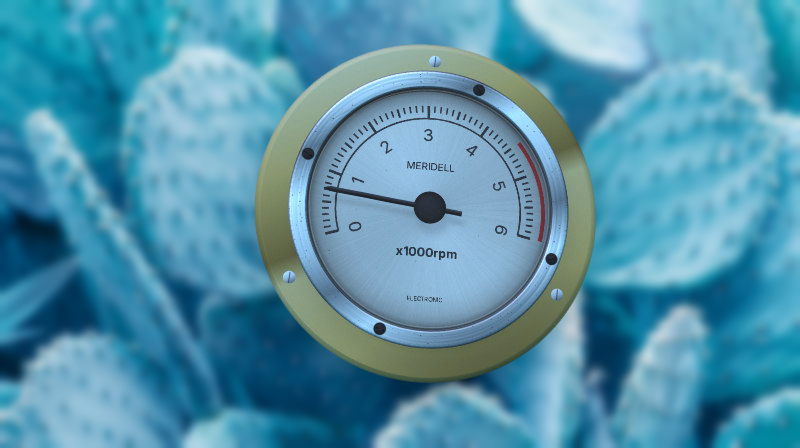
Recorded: 700 rpm
